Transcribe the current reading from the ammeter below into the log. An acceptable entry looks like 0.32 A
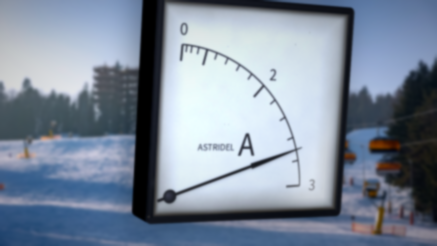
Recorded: 2.7 A
